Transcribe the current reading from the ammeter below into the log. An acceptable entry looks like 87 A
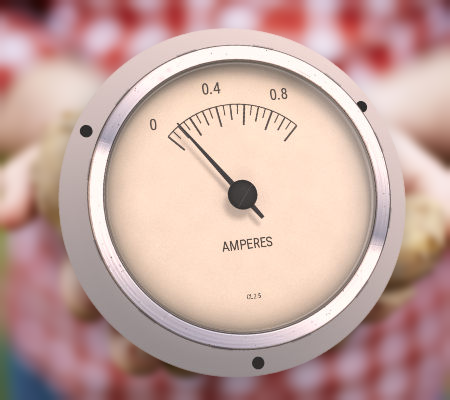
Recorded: 0.1 A
